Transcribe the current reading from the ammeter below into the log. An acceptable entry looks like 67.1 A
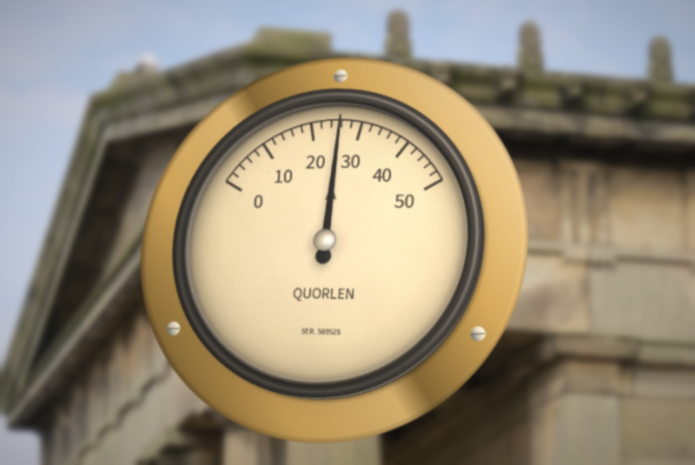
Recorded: 26 A
